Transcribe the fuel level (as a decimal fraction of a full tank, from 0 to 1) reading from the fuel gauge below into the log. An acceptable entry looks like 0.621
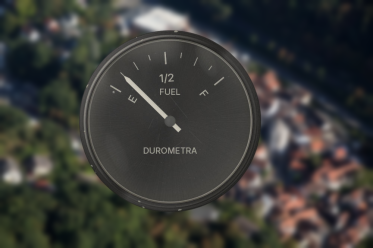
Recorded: 0.125
